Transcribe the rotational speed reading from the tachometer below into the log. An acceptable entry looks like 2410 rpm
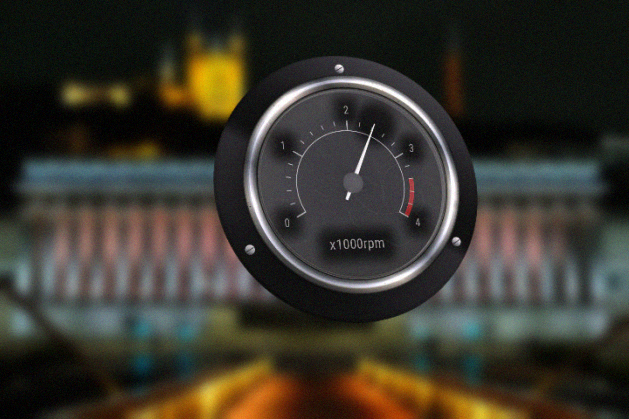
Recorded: 2400 rpm
